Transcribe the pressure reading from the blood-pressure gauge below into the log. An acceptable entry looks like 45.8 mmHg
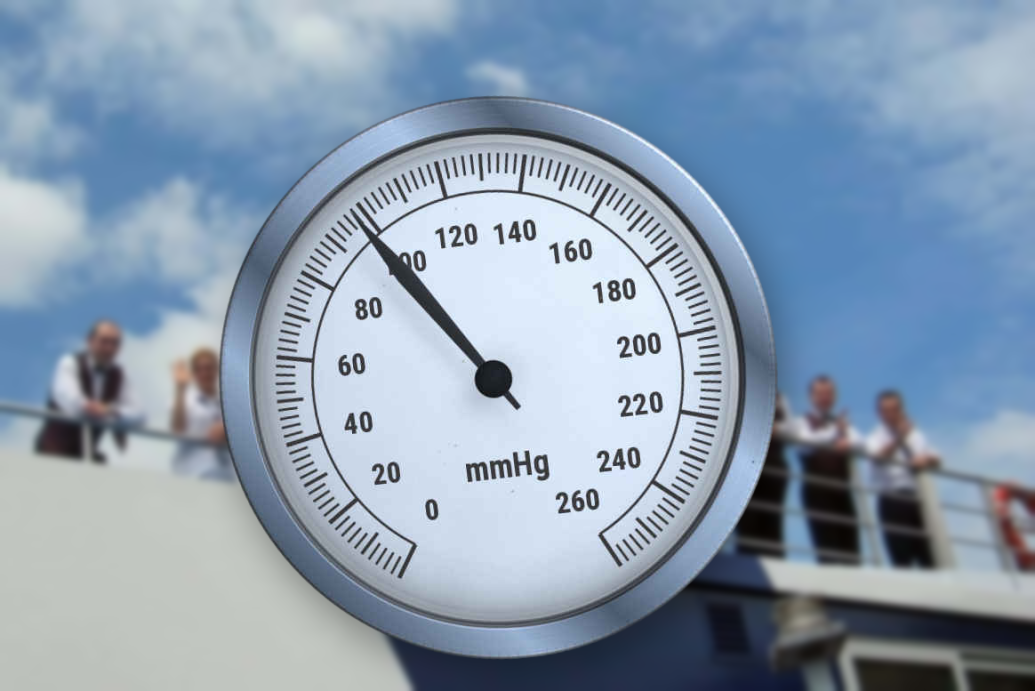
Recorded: 98 mmHg
